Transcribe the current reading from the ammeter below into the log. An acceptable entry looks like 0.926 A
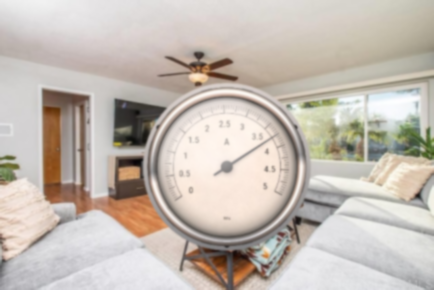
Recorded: 3.75 A
